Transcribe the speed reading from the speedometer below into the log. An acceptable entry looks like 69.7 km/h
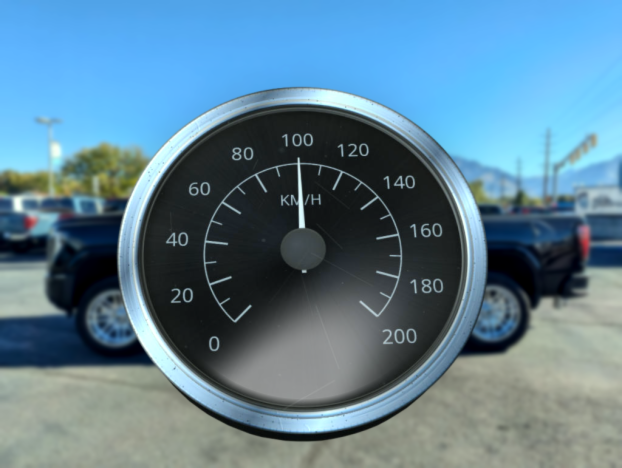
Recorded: 100 km/h
